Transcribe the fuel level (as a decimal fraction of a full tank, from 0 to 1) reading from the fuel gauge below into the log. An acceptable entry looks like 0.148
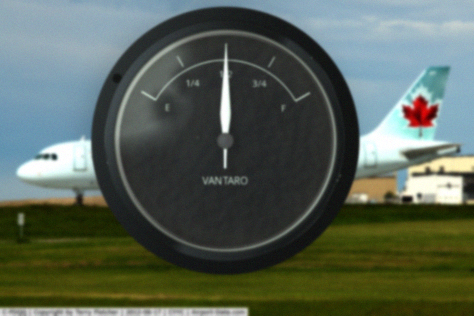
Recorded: 0.5
